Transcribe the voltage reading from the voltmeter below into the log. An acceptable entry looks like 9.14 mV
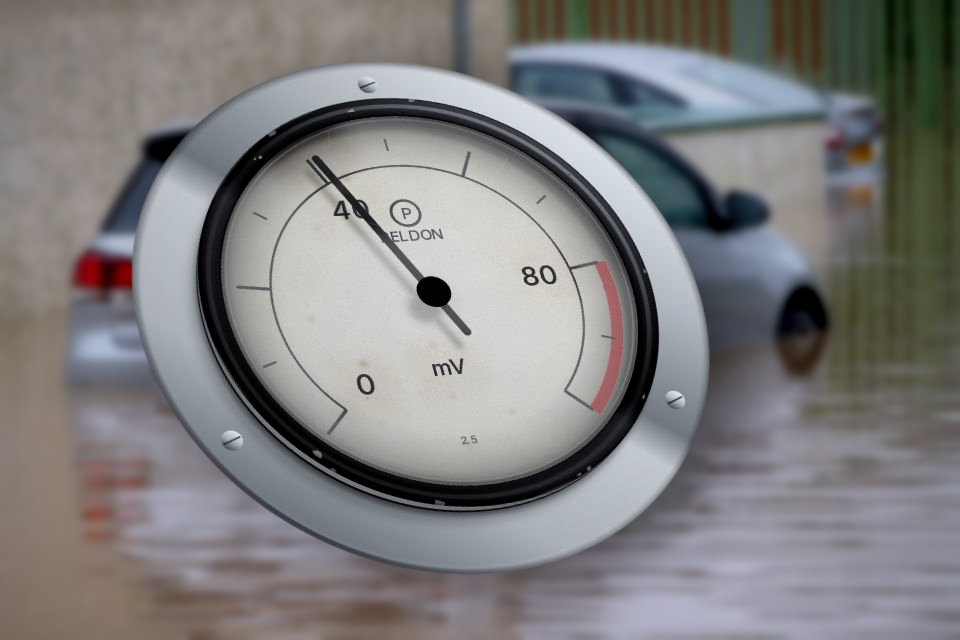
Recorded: 40 mV
